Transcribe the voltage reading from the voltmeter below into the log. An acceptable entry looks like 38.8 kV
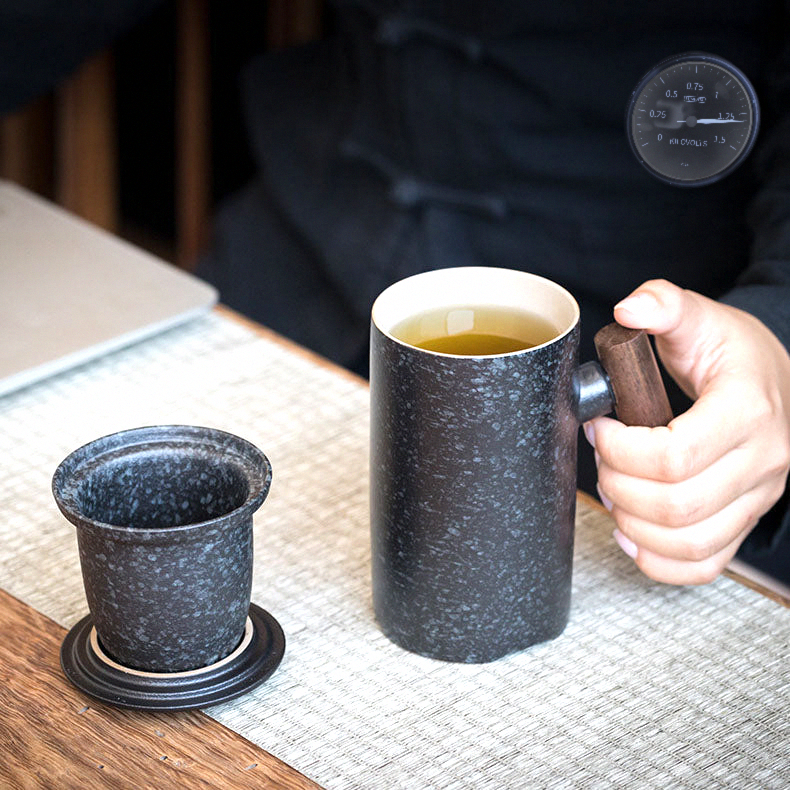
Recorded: 1.3 kV
